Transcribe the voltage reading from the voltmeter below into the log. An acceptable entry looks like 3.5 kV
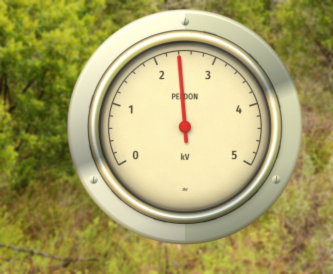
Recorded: 2.4 kV
